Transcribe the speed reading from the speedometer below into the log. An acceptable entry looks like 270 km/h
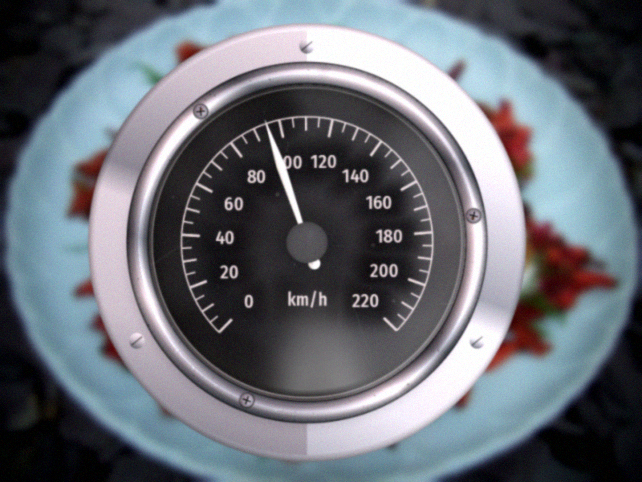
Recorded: 95 km/h
